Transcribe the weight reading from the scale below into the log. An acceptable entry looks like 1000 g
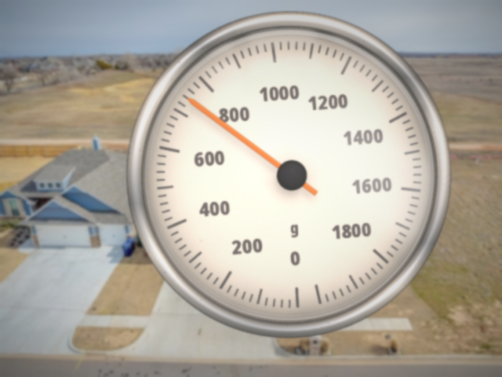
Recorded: 740 g
